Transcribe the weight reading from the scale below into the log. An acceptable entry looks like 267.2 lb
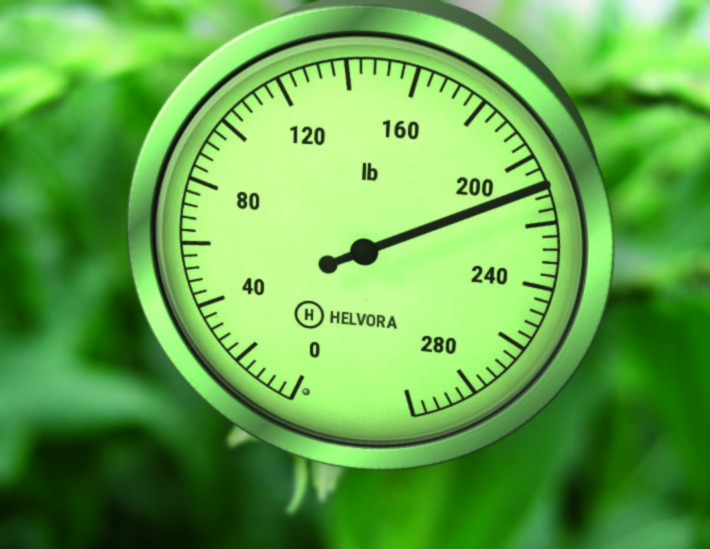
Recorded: 208 lb
